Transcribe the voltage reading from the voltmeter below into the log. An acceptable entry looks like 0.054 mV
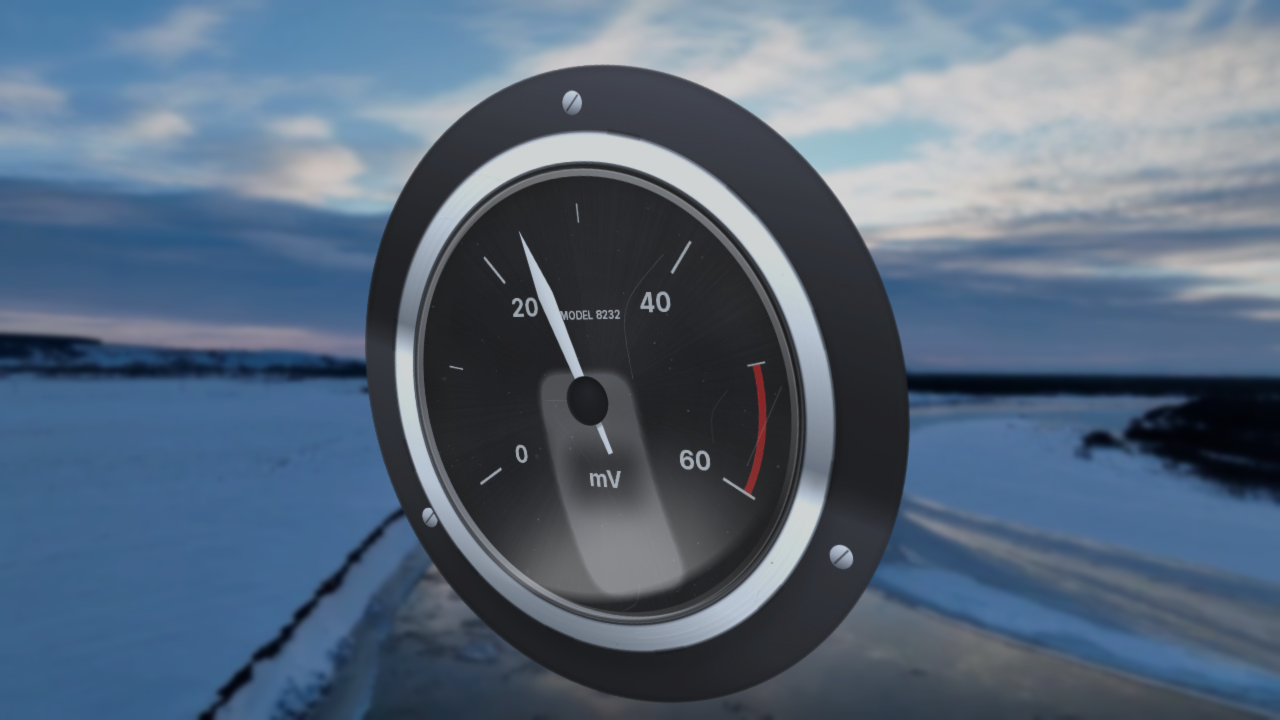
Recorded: 25 mV
